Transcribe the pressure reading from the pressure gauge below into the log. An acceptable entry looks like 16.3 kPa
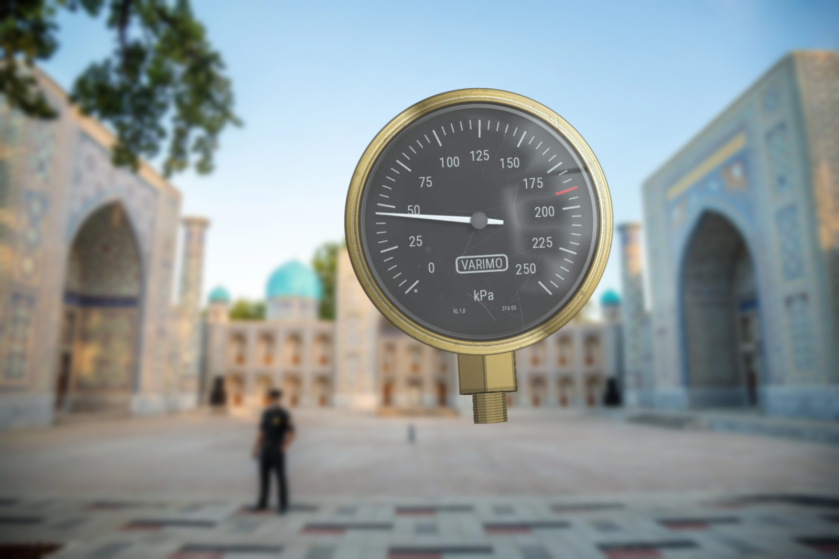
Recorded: 45 kPa
